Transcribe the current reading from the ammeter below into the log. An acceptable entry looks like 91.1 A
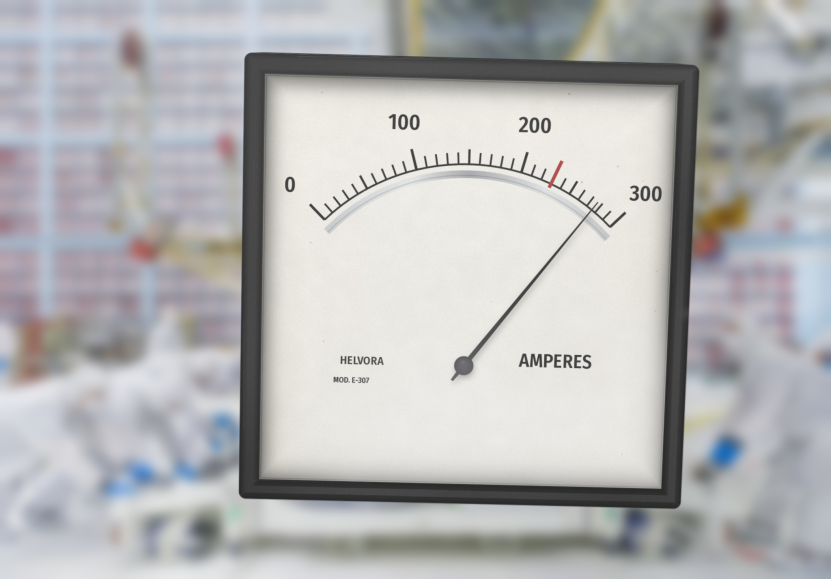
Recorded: 275 A
